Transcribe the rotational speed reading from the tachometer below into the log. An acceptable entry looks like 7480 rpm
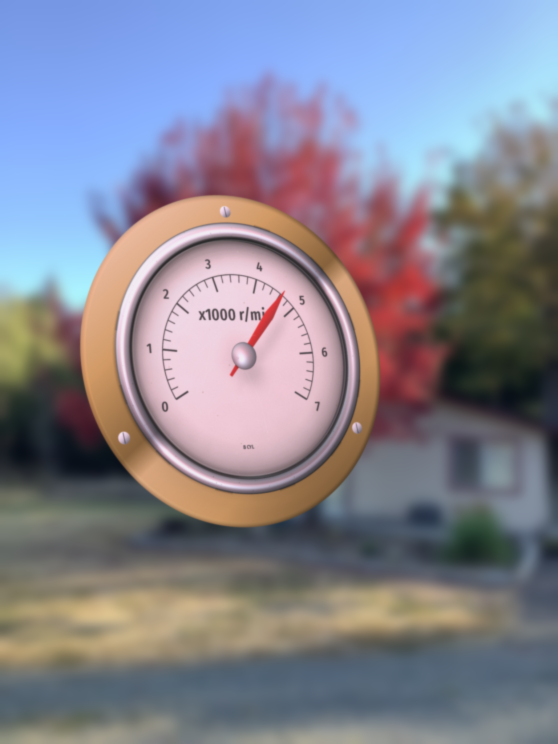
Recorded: 4600 rpm
